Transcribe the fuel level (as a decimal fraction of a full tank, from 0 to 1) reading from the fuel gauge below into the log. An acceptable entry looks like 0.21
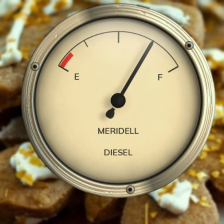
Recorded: 0.75
